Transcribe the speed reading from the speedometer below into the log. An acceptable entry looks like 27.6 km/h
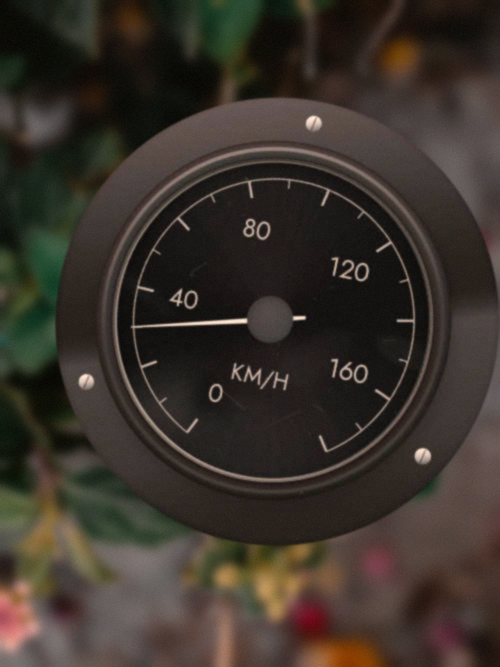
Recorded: 30 km/h
